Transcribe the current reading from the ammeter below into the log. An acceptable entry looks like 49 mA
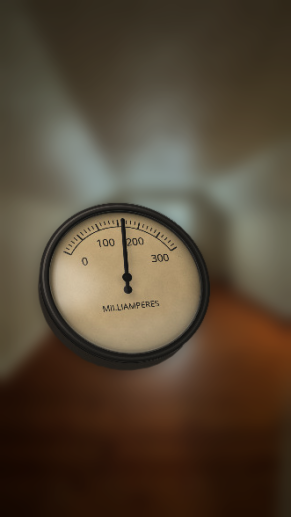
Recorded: 160 mA
